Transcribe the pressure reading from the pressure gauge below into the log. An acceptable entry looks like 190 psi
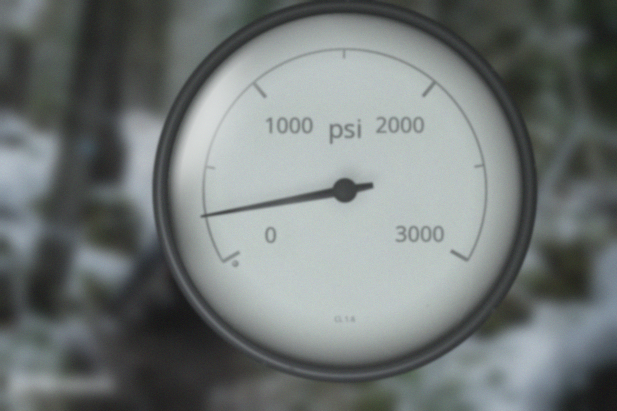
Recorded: 250 psi
